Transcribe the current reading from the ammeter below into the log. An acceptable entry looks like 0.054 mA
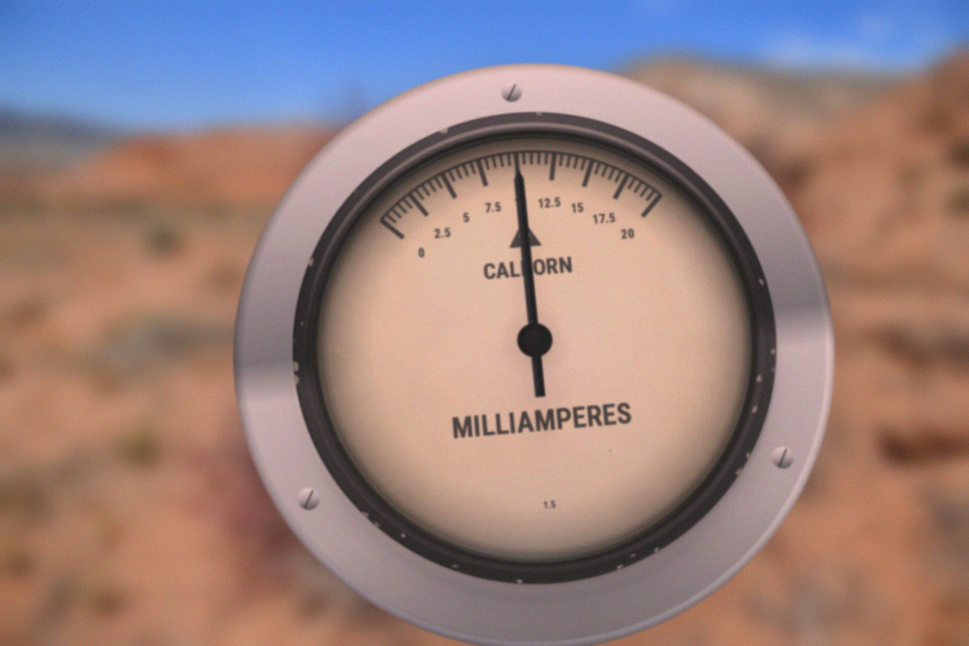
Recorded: 10 mA
